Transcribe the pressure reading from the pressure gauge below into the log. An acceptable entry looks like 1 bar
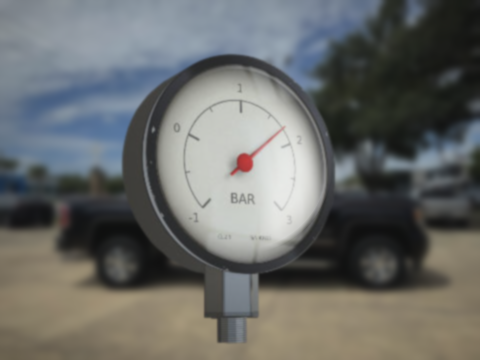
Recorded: 1.75 bar
